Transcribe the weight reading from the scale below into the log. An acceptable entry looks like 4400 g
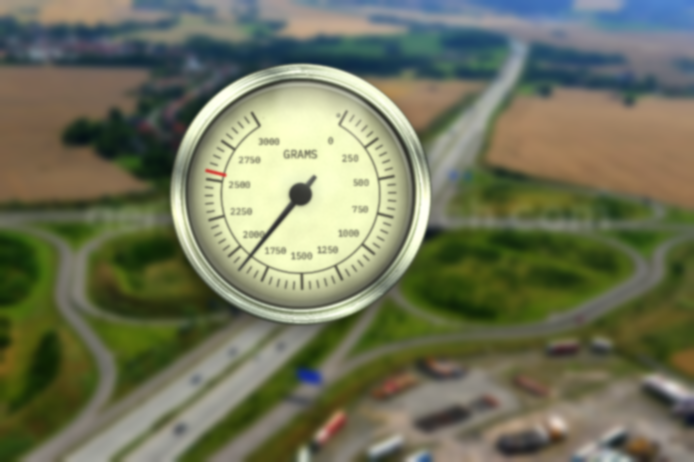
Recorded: 1900 g
